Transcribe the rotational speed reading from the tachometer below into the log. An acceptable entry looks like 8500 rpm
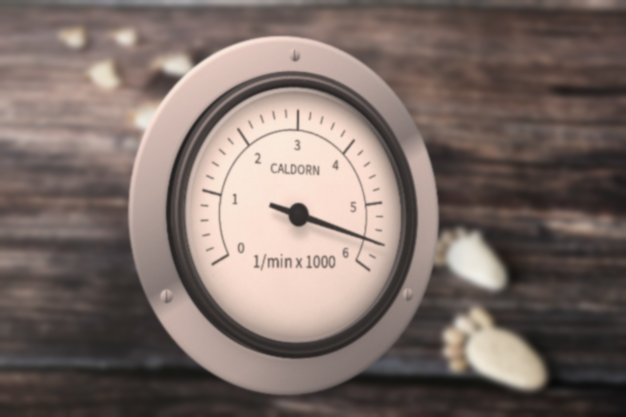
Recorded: 5600 rpm
